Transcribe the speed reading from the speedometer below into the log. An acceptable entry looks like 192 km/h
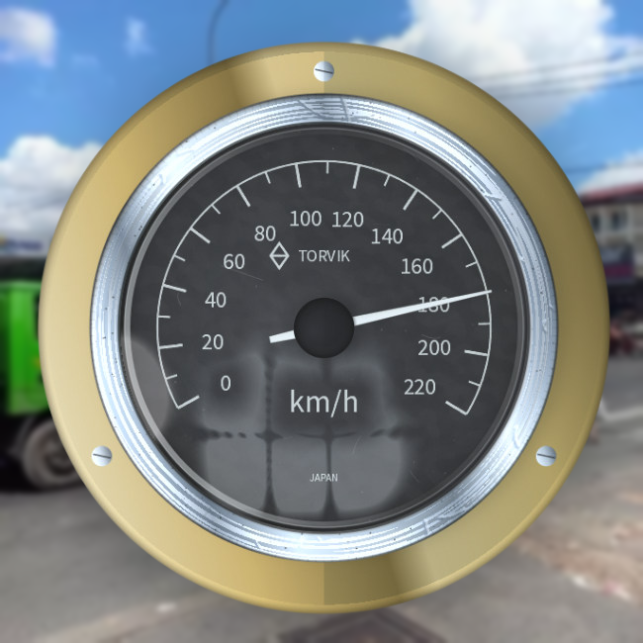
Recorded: 180 km/h
